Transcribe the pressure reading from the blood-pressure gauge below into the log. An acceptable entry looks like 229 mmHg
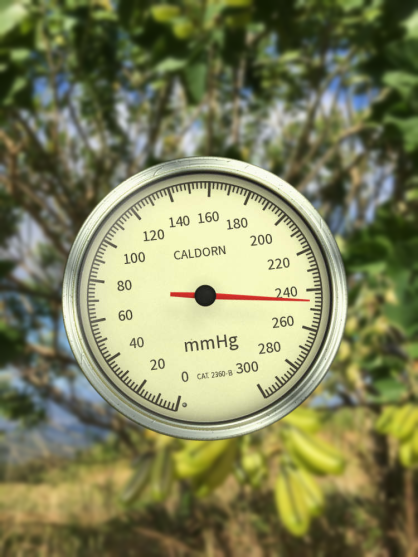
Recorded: 246 mmHg
